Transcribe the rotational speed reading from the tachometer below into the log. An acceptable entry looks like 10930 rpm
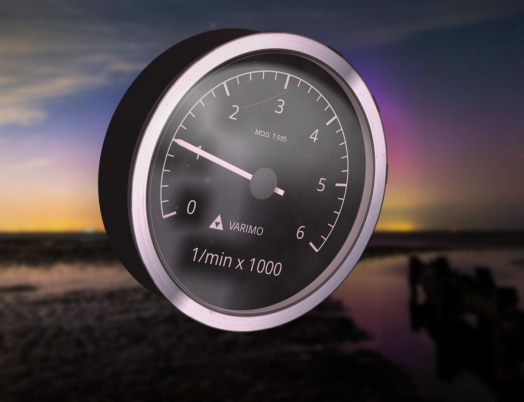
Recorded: 1000 rpm
